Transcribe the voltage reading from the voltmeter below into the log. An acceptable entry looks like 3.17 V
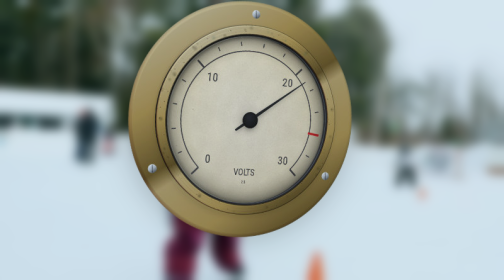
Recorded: 21 V
